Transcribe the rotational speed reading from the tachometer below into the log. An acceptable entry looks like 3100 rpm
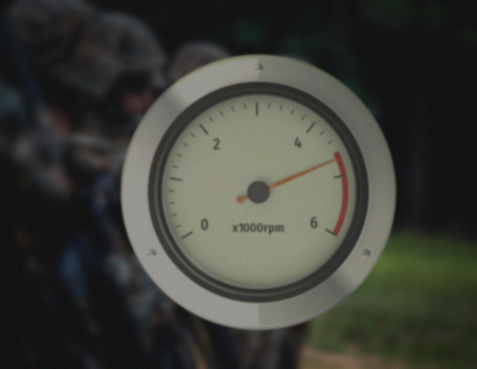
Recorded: 4700 rpm
